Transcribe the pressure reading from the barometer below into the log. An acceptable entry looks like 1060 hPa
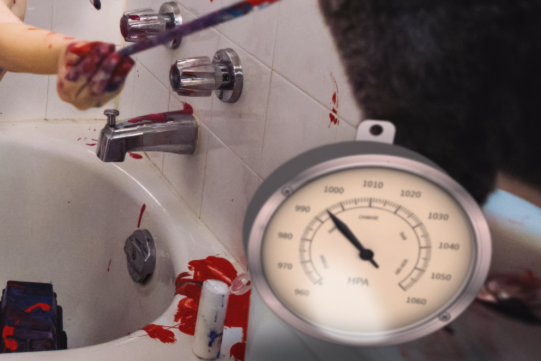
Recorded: 995 hPa
